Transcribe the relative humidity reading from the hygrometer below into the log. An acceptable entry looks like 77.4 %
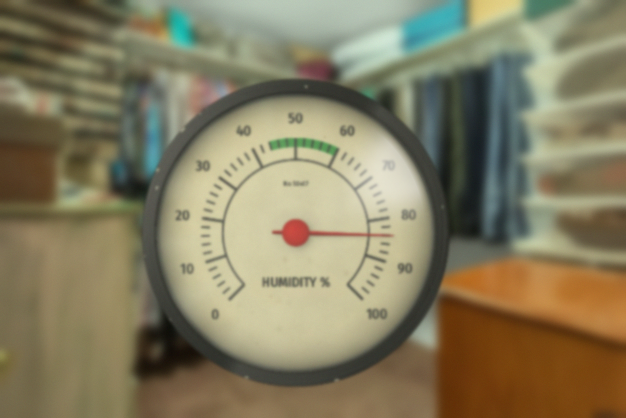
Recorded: 84 %
